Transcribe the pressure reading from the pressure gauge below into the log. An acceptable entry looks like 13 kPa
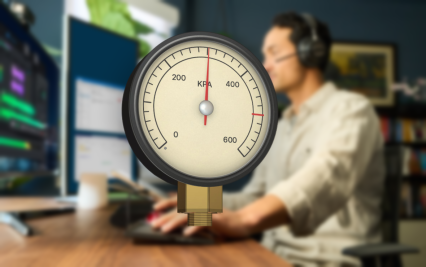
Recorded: 300 kPa
